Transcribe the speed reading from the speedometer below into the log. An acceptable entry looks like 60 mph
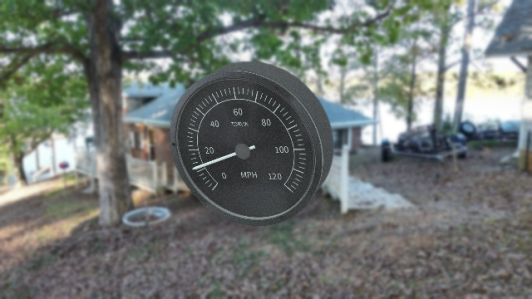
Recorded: 12 mph
